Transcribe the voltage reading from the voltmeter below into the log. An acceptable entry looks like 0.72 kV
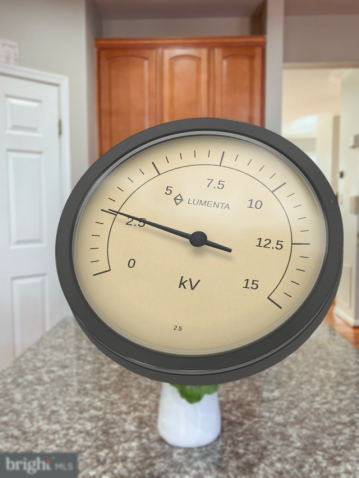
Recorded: 2.5 kV
